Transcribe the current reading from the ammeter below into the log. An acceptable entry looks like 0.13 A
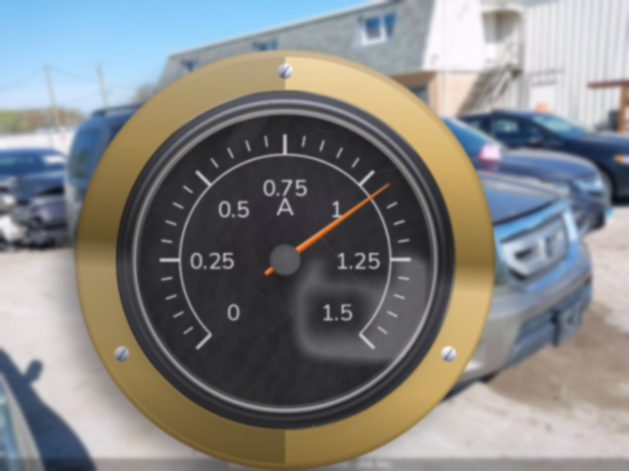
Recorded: 1.05 A
